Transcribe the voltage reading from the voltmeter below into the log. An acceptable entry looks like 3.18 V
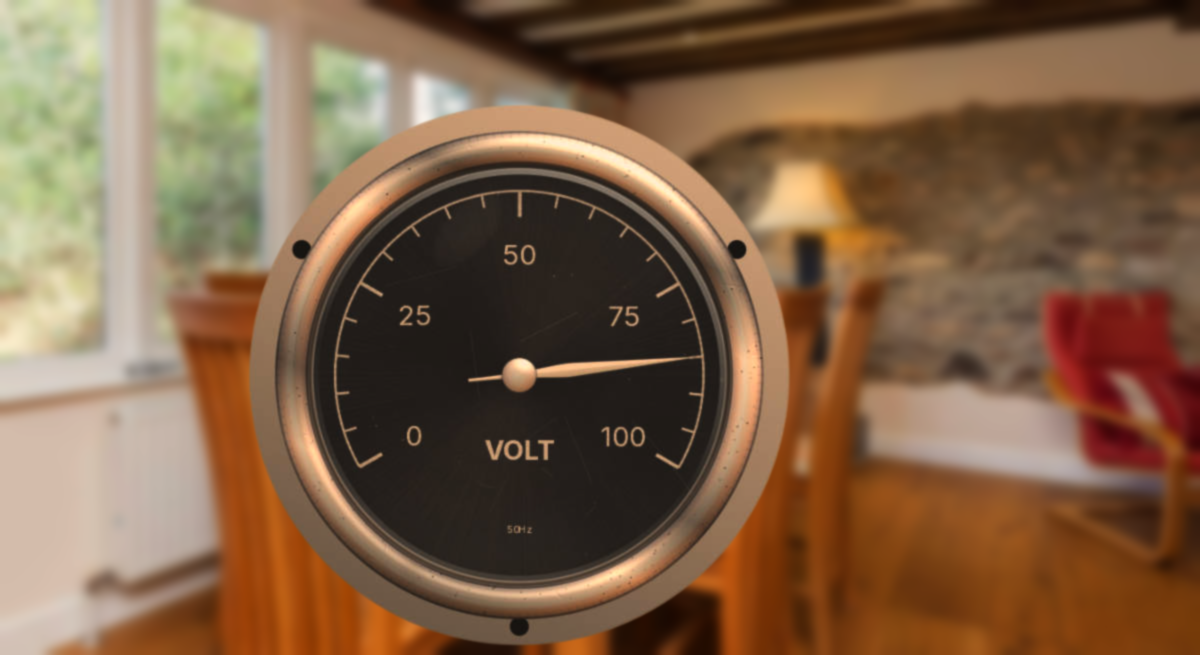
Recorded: 85 V
